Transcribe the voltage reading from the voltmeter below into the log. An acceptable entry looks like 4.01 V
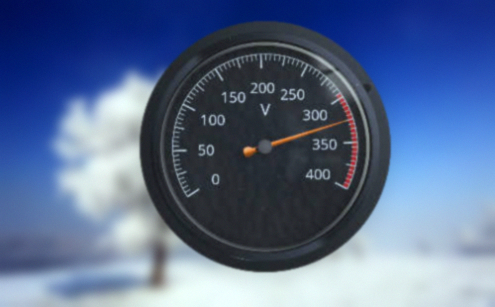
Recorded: 325 V
